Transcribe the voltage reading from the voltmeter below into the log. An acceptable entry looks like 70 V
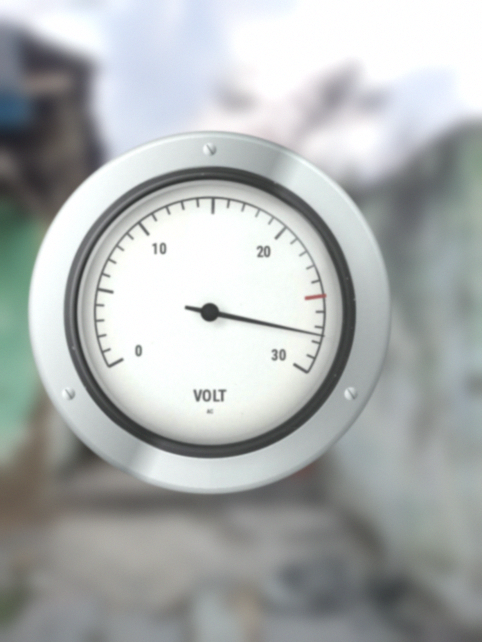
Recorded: 27.5 V
